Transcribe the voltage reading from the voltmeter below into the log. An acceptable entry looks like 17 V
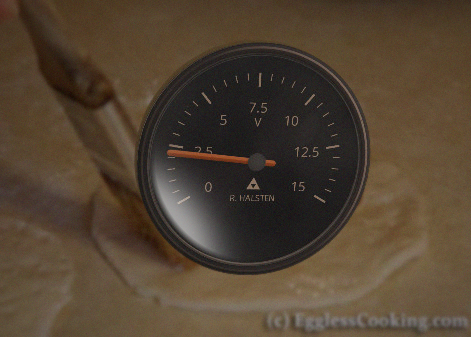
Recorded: 2.25 V
